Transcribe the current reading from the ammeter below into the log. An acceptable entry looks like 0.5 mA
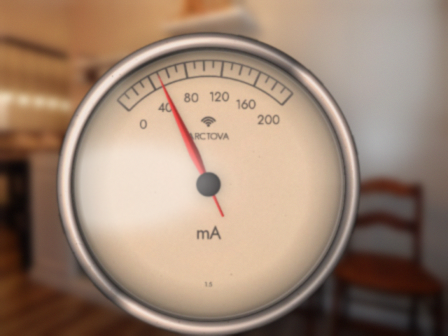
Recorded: 50 mA
